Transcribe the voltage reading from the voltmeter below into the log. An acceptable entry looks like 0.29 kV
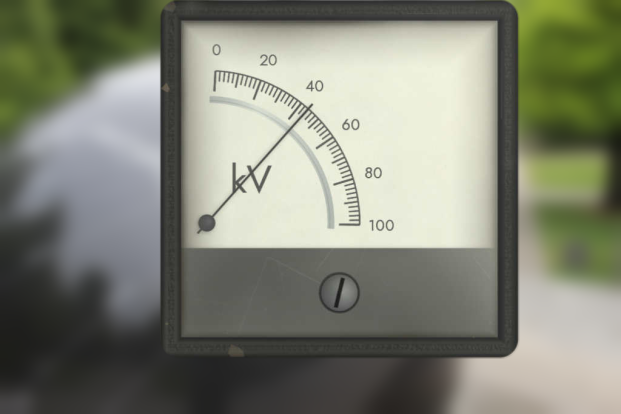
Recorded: 44 kV
